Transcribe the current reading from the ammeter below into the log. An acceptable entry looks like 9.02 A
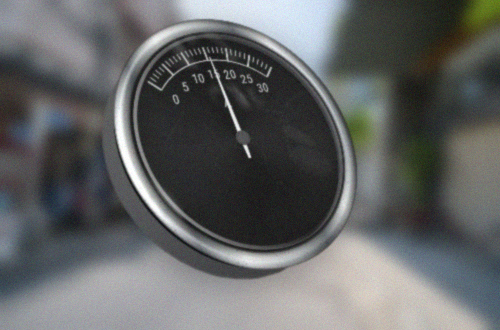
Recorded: 15 A
